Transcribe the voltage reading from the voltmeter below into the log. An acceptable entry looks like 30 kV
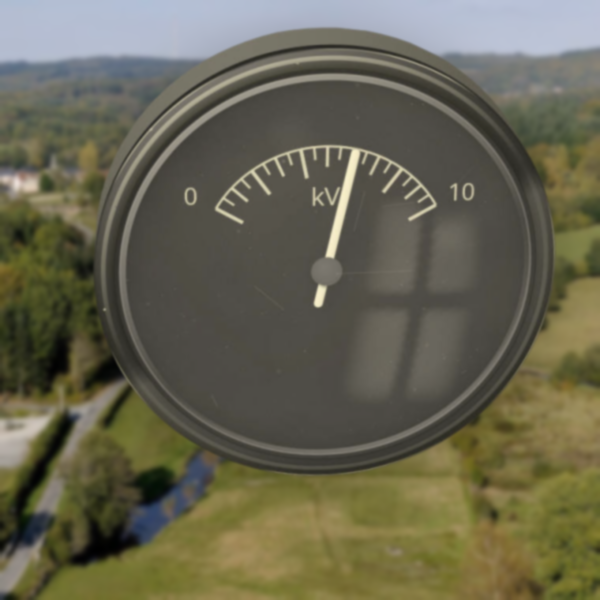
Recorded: 6 kV
